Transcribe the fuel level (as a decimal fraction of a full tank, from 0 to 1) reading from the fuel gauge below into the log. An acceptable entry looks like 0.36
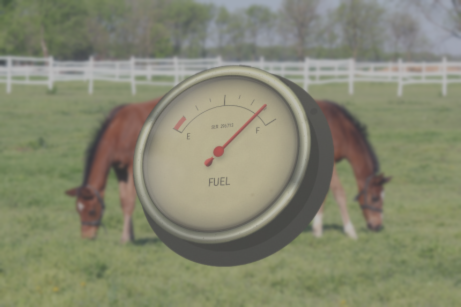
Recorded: 0.875
